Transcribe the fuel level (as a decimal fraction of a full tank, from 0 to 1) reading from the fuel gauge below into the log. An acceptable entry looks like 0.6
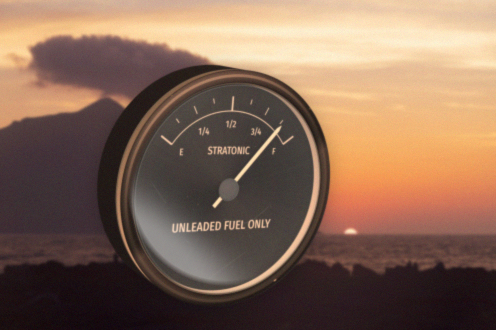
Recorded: 0.875
